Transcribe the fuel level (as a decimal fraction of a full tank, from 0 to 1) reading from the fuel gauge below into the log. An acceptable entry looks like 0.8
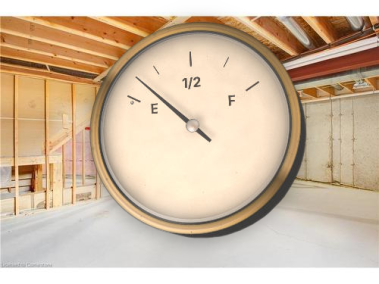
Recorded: 0.125
